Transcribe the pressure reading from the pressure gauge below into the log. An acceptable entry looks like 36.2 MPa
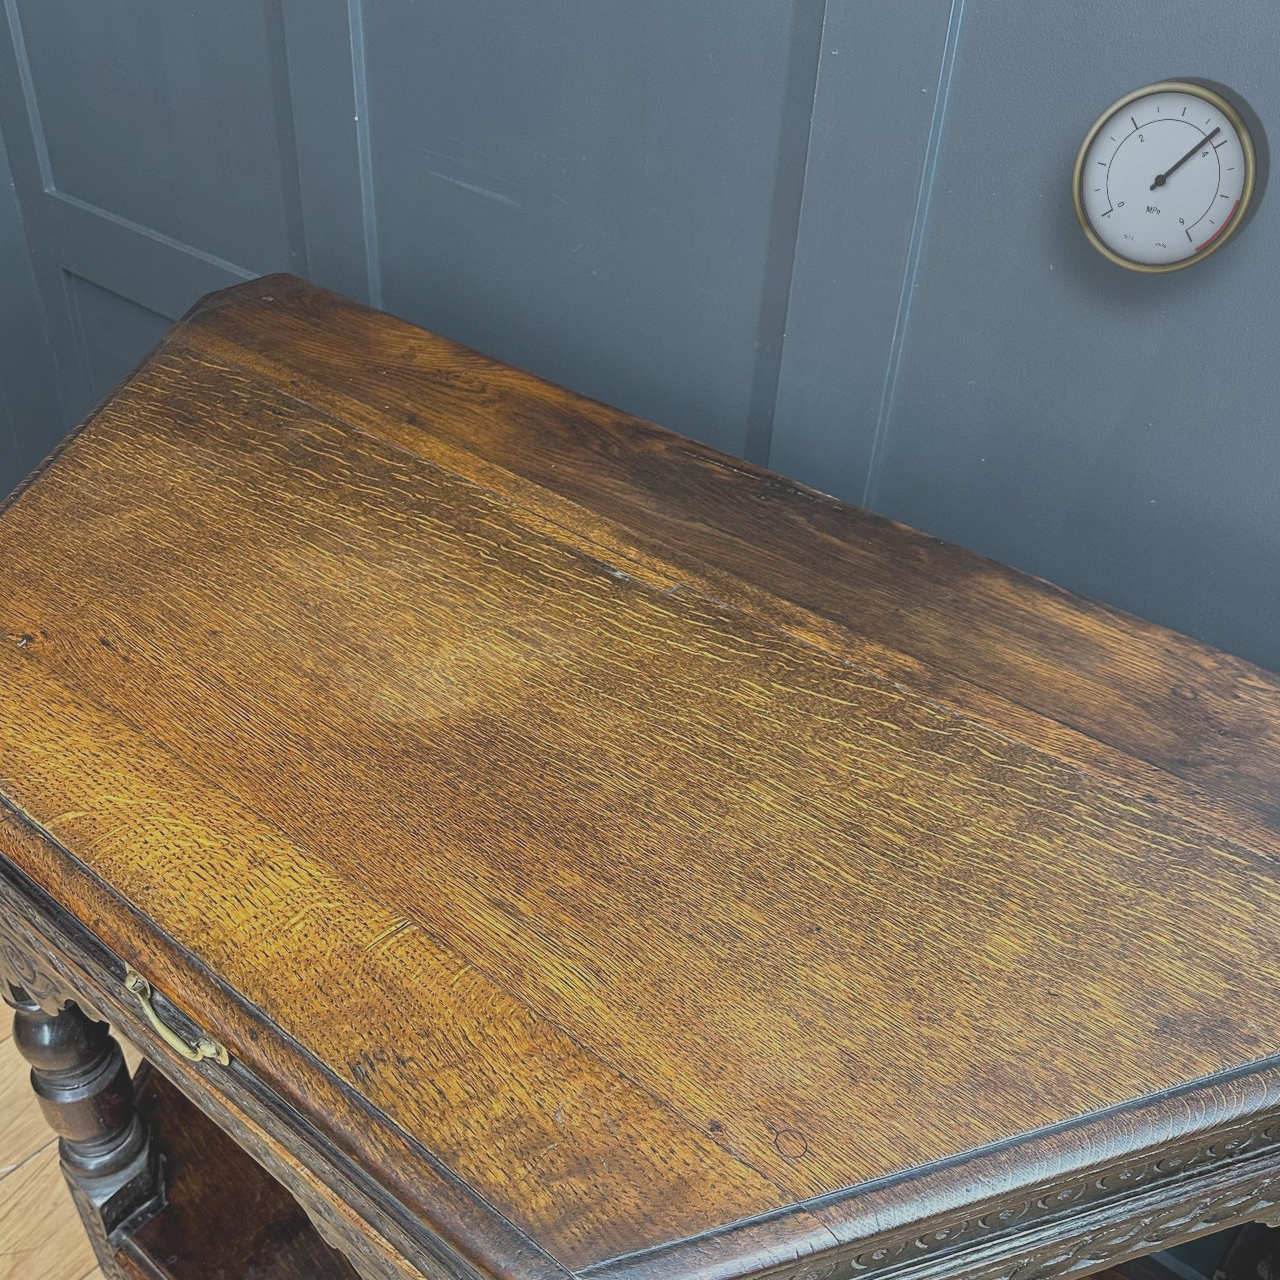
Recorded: 3.75 MPa
